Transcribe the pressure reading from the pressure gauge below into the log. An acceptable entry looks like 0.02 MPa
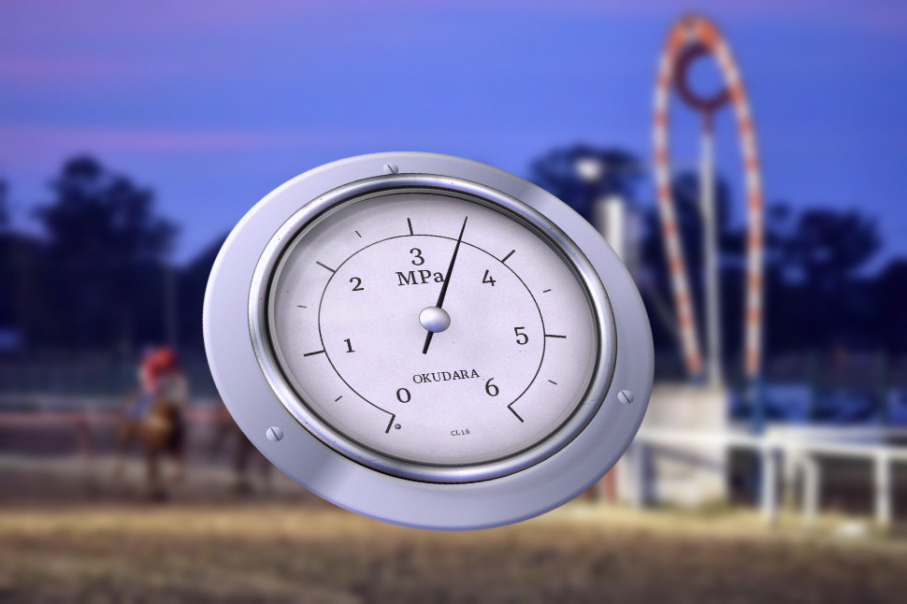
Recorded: 3.5 MPa
